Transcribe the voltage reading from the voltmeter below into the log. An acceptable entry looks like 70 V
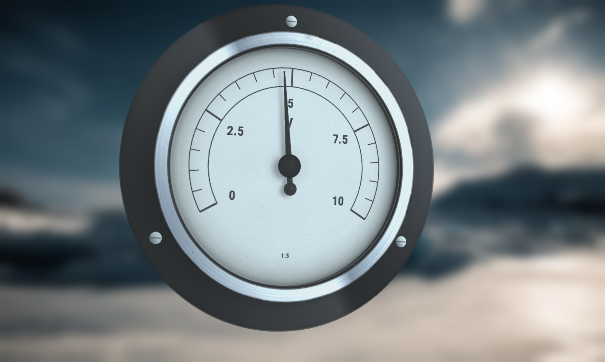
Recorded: 4.75 V
